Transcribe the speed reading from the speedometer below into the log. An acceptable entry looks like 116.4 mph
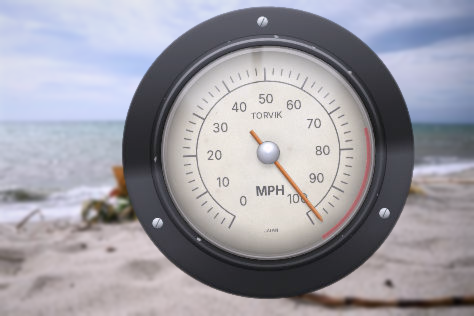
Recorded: 98 mph
